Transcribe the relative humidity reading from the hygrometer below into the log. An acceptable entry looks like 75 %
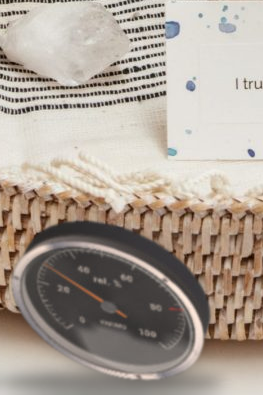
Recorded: 30 %
